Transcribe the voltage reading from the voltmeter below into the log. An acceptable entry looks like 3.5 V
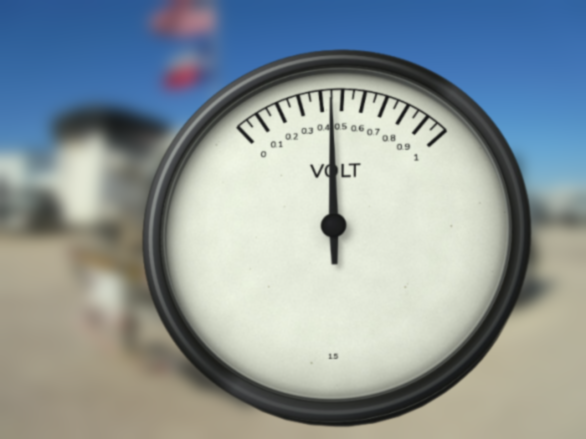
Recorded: 0.45 V
